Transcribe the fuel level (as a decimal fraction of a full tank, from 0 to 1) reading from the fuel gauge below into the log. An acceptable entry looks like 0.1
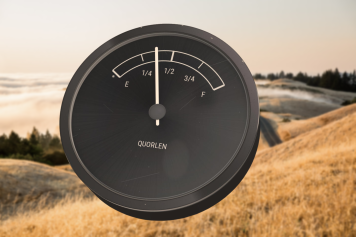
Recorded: 0.375
